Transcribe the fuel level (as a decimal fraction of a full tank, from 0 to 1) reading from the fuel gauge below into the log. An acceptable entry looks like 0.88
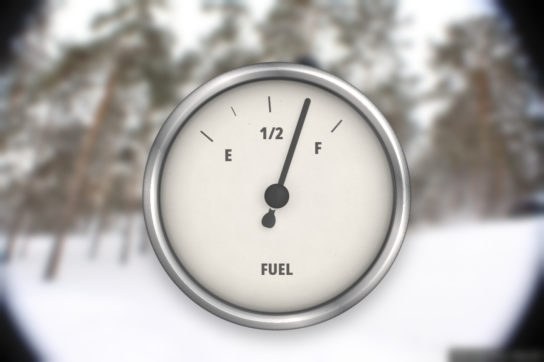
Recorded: 0.75
